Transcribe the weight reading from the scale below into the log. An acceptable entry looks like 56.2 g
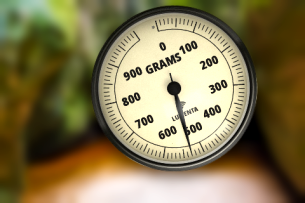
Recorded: 530 g
